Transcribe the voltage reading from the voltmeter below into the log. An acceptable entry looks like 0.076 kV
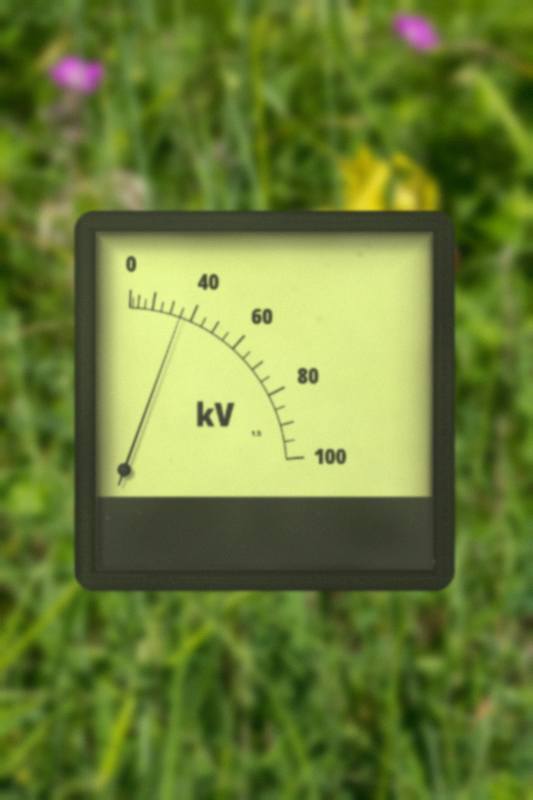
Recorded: 35 kV
